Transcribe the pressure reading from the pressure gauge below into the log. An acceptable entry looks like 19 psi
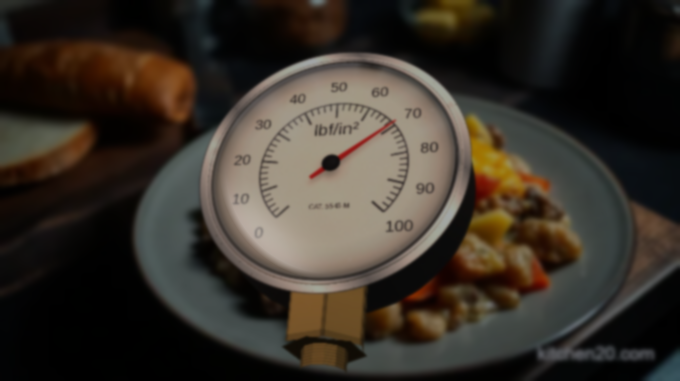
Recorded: 70 psi
